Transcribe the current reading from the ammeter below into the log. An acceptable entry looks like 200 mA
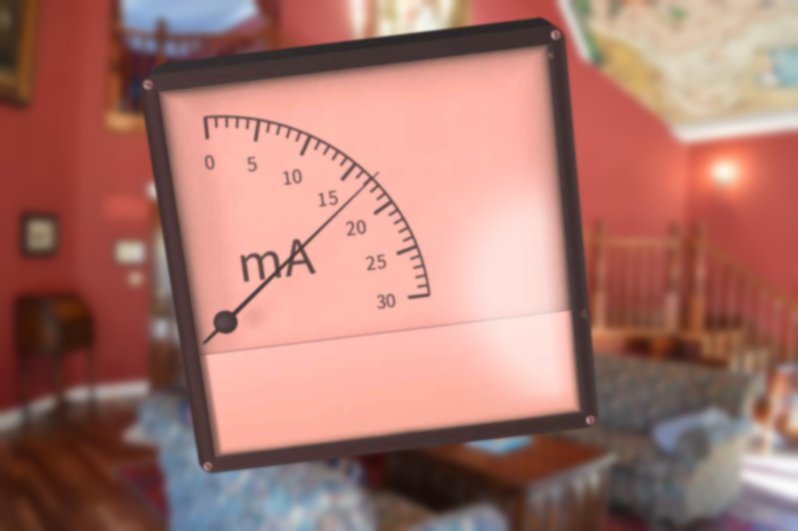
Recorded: 17 mA
